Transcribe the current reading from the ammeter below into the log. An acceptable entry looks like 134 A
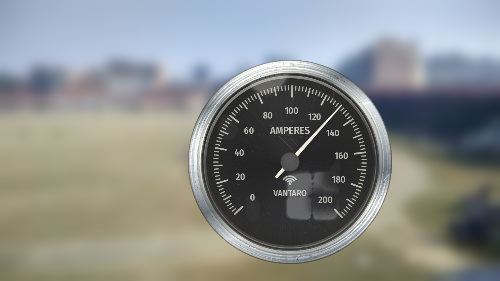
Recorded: 130 A
